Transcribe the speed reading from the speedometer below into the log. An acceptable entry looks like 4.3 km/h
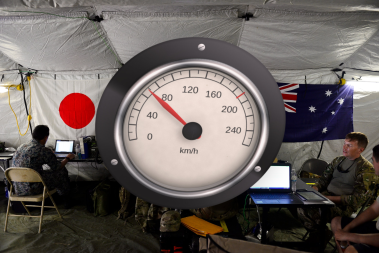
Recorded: 70 km/h
